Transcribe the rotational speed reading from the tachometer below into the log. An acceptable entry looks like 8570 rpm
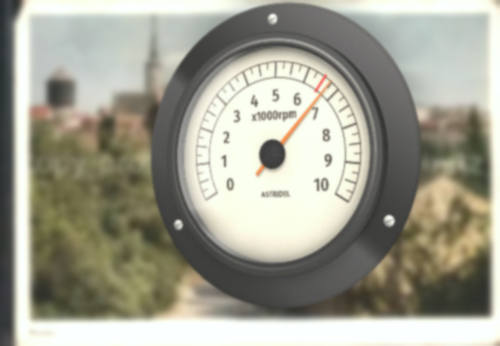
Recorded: 6750 rpm
